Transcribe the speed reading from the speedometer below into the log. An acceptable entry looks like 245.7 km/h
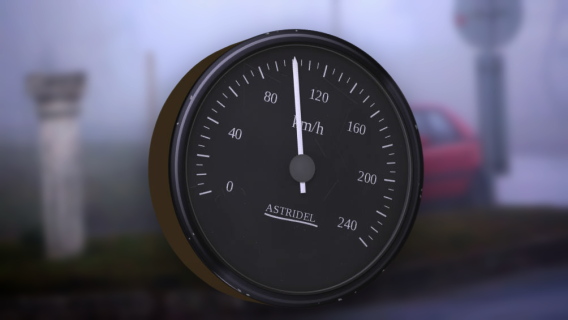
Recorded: 100 km/h
